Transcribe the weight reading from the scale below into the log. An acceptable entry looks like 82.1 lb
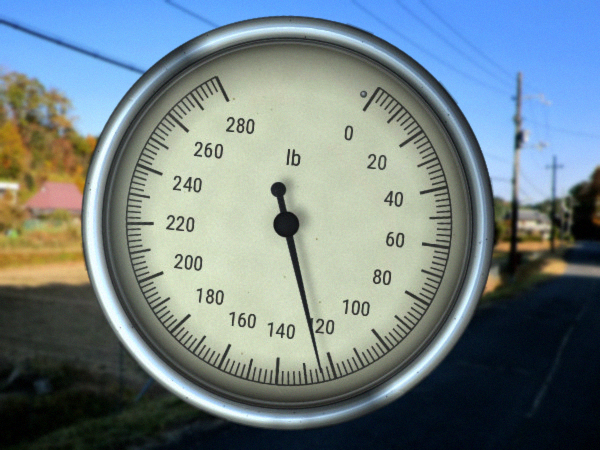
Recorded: 124 lb
